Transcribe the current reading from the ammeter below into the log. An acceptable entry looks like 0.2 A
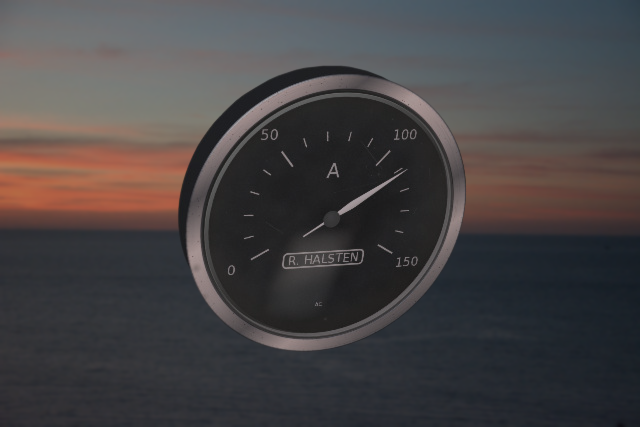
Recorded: 110 A
